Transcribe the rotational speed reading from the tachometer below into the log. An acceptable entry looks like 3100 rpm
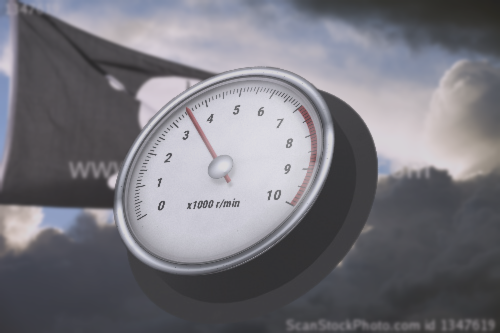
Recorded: 3500 rpm
